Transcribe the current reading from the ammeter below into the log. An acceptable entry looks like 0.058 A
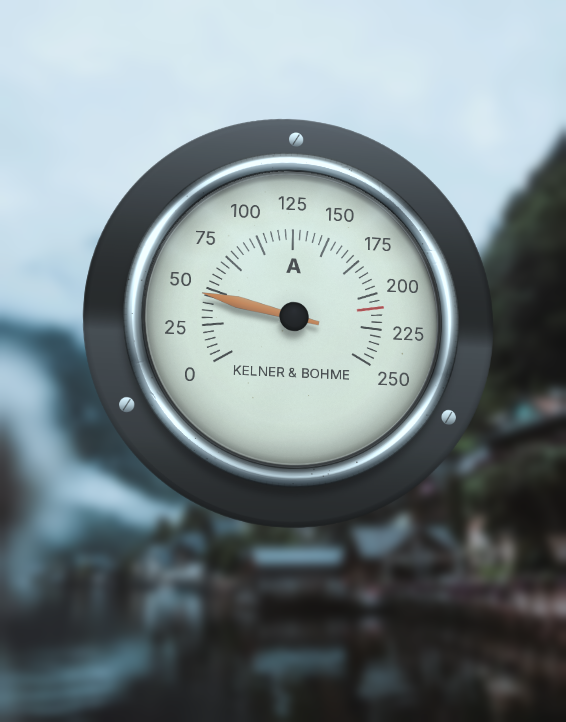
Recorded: 45 A
